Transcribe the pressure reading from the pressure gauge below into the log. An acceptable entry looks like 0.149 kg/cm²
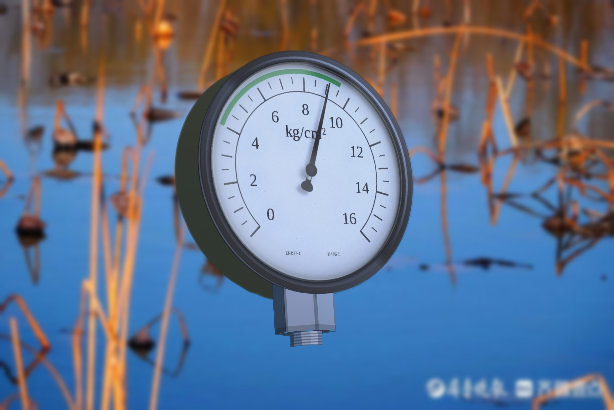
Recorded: 9 kg/cm²
